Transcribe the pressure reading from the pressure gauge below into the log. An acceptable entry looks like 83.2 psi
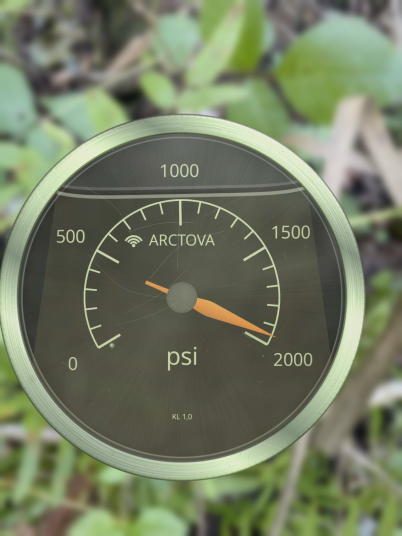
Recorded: 1950 psi
